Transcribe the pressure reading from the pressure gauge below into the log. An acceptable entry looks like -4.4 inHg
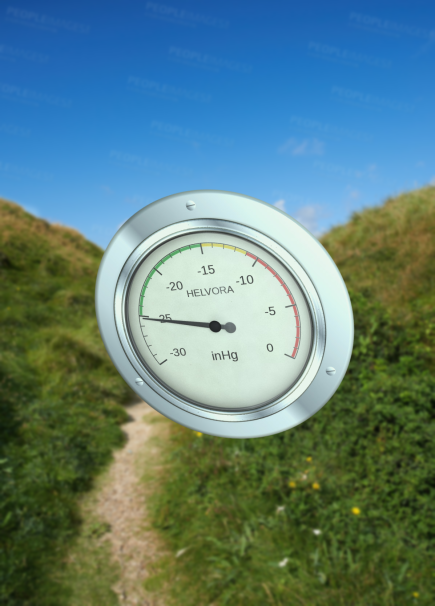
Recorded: -25 inHg
